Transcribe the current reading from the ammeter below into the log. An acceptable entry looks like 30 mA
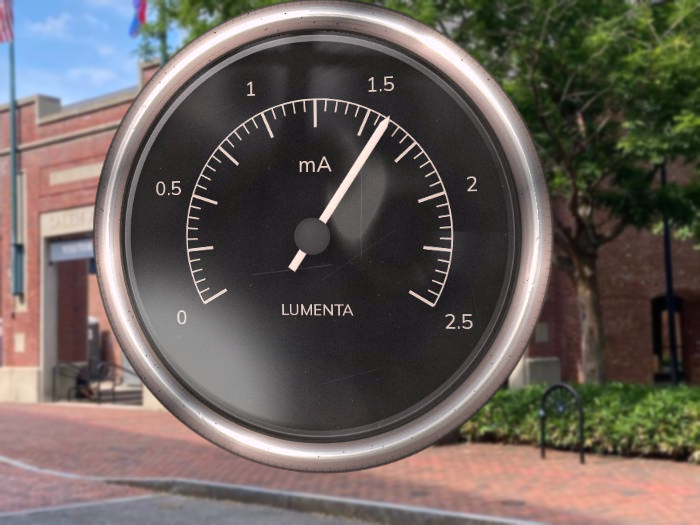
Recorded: 1.6 mA
